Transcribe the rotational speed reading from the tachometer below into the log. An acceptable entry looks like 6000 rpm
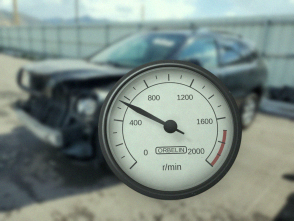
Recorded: 550 rpm
